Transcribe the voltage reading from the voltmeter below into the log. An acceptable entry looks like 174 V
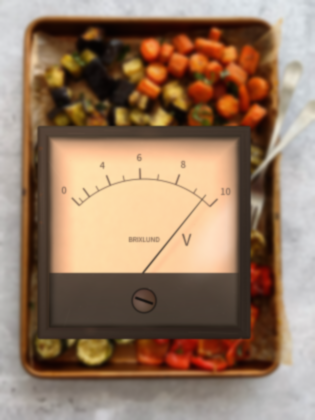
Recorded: 9.5 V
